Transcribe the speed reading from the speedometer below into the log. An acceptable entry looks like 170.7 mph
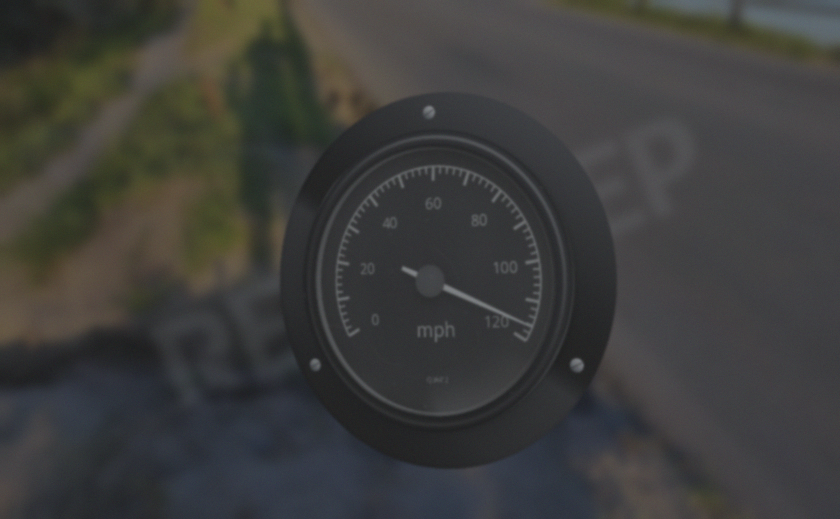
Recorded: 116 mph
